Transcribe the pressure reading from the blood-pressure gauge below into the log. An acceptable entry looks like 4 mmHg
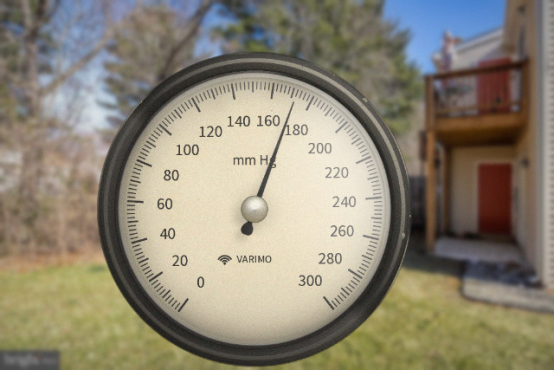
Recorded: 172 mmHg
